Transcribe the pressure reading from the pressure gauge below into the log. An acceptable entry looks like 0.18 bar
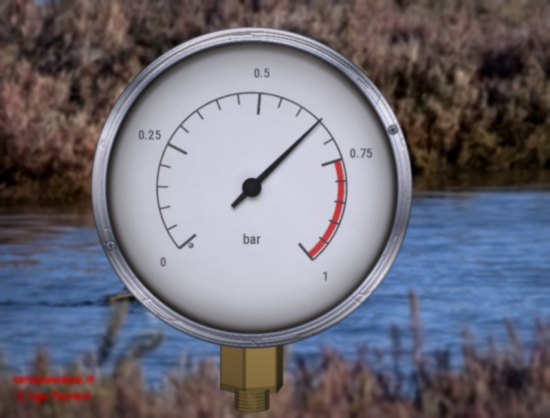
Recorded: 0.65 bar
